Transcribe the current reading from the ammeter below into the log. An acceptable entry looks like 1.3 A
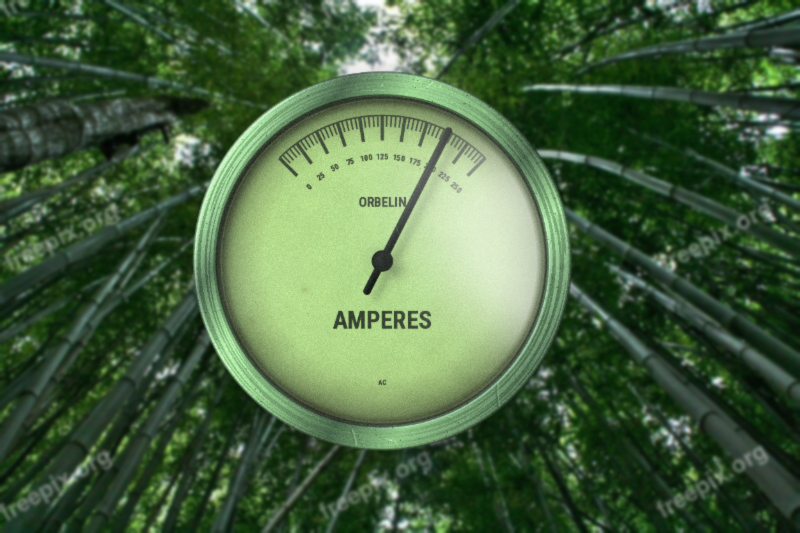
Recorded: 200 A
